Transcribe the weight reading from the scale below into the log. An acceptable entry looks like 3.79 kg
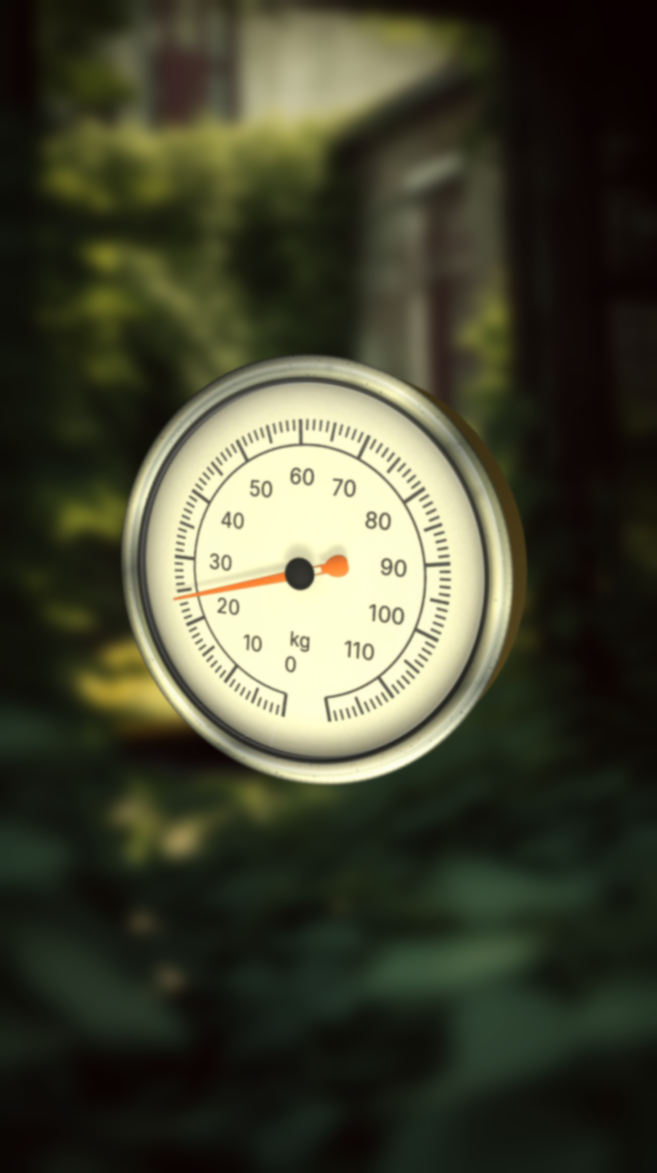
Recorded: 24 kg
